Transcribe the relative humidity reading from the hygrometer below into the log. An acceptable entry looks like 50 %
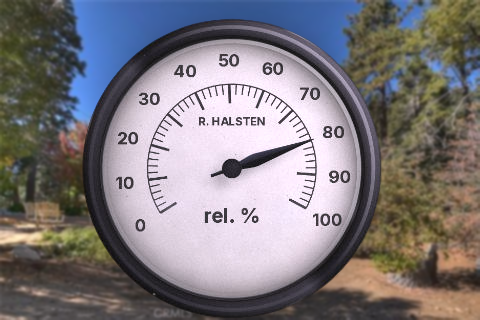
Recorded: 80 %
